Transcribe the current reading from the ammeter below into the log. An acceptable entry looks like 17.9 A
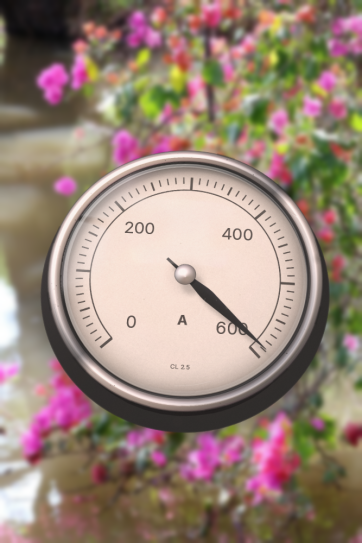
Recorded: 590 A
